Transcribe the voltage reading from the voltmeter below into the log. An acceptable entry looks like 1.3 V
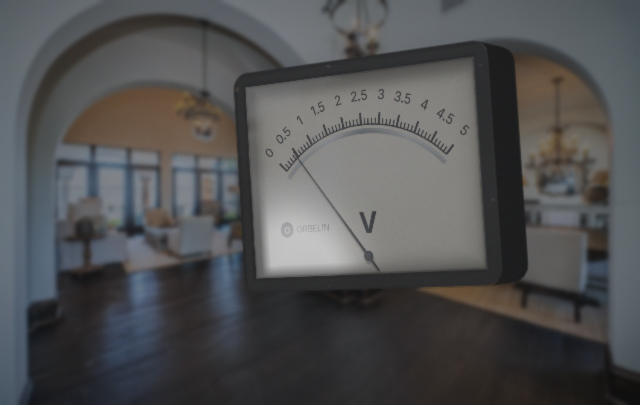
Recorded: 0.5 V
